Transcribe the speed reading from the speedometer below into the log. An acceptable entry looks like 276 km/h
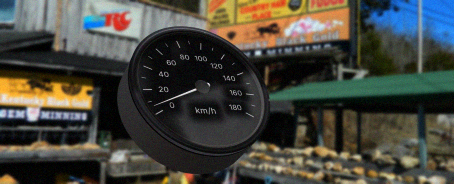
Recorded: 5 km/h
